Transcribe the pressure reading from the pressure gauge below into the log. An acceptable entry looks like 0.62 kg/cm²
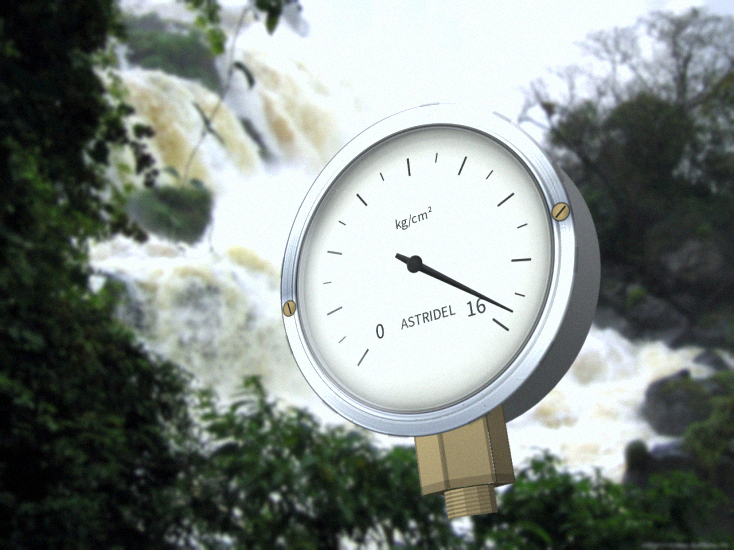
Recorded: 15.5 kg/cm²
